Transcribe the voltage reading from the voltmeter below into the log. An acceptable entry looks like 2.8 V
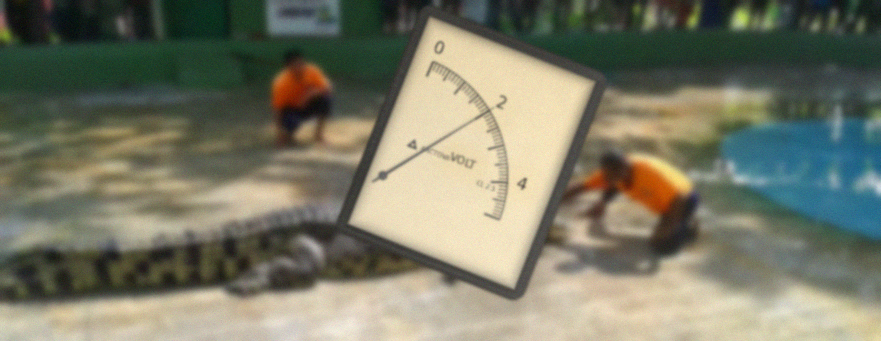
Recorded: 2 V
